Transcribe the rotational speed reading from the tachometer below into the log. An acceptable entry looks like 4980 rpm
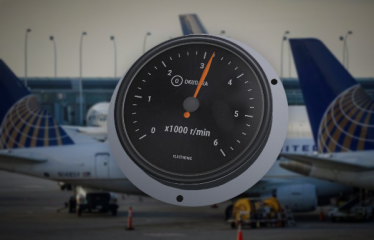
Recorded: 3200 rpm
